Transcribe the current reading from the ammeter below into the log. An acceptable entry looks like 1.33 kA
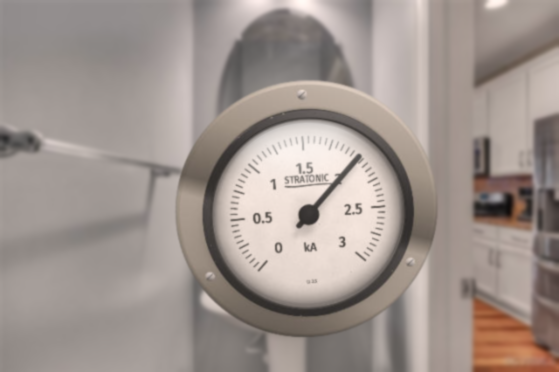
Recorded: 2 kA
